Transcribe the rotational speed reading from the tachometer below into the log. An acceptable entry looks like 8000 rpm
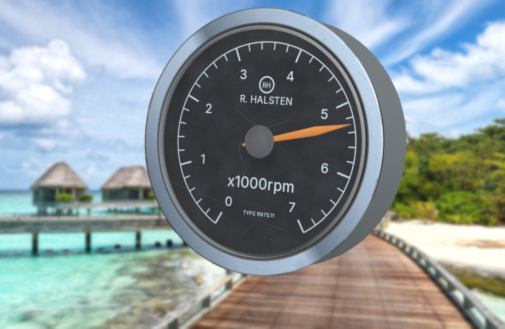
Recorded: 5300 rpm
